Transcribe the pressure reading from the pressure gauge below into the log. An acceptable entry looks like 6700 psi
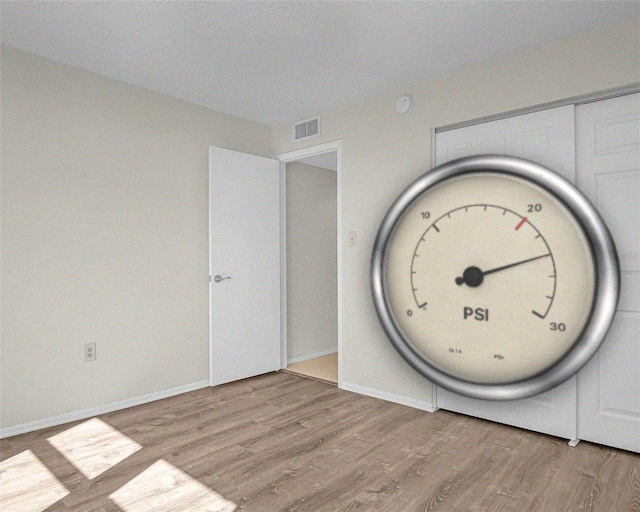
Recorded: 24 psi
